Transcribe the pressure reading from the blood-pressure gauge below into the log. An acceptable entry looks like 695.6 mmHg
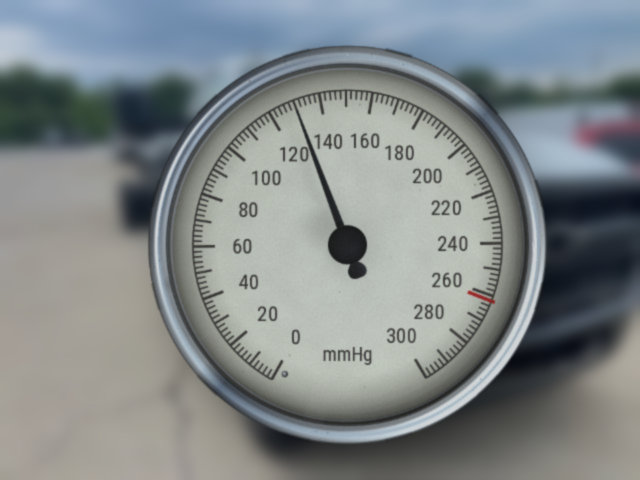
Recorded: 130 mmHg
